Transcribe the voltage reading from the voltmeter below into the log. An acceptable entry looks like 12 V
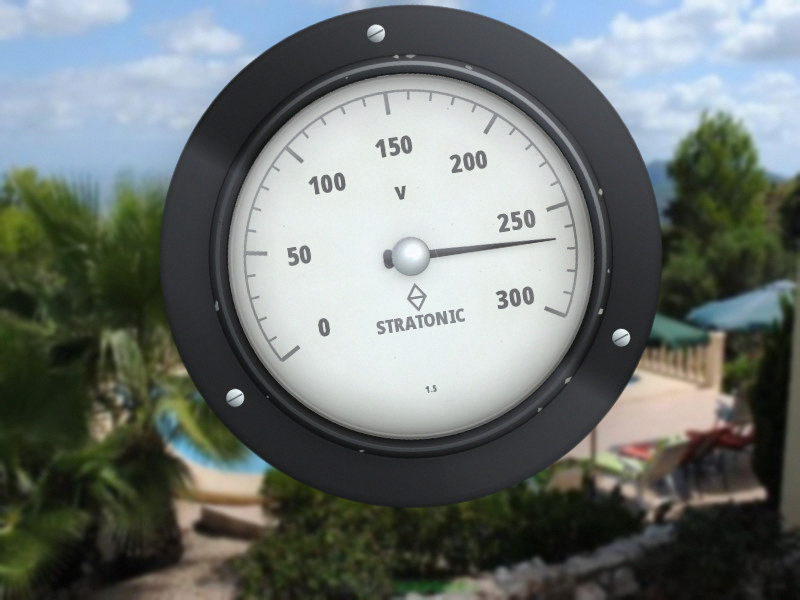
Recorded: 265 V
